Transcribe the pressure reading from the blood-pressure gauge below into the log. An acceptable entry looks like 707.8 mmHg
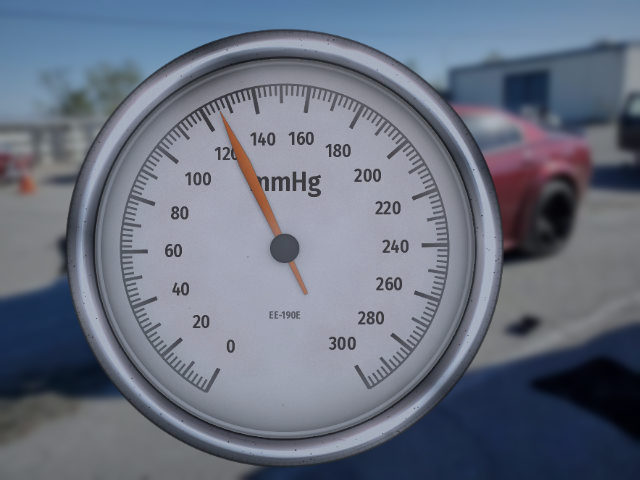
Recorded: 126 mmHg
